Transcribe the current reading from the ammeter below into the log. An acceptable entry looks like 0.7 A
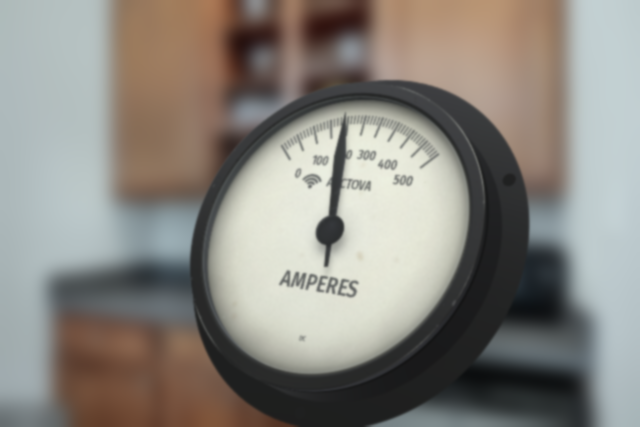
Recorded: 200 A
